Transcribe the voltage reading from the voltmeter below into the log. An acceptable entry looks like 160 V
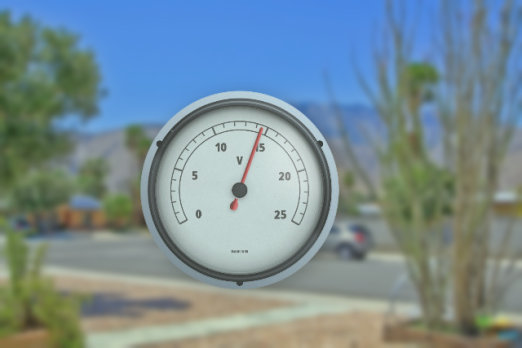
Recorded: 14.5 V
